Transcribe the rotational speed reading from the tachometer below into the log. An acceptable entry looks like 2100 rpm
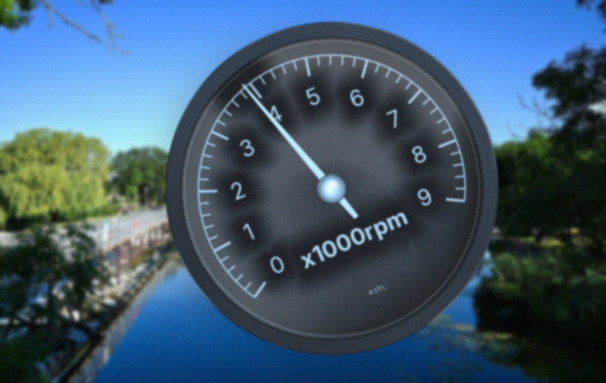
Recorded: 3900 rpm
